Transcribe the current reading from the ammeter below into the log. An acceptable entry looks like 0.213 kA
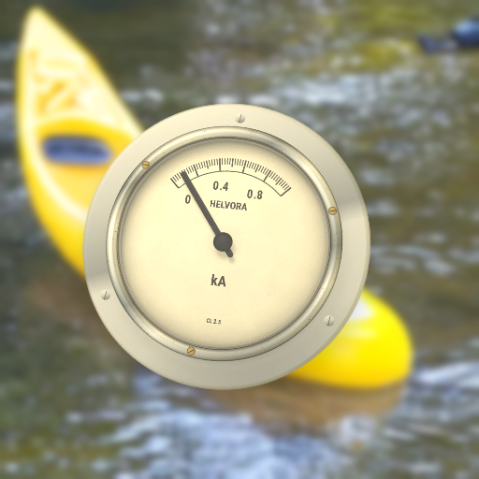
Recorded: 0.1 kA
